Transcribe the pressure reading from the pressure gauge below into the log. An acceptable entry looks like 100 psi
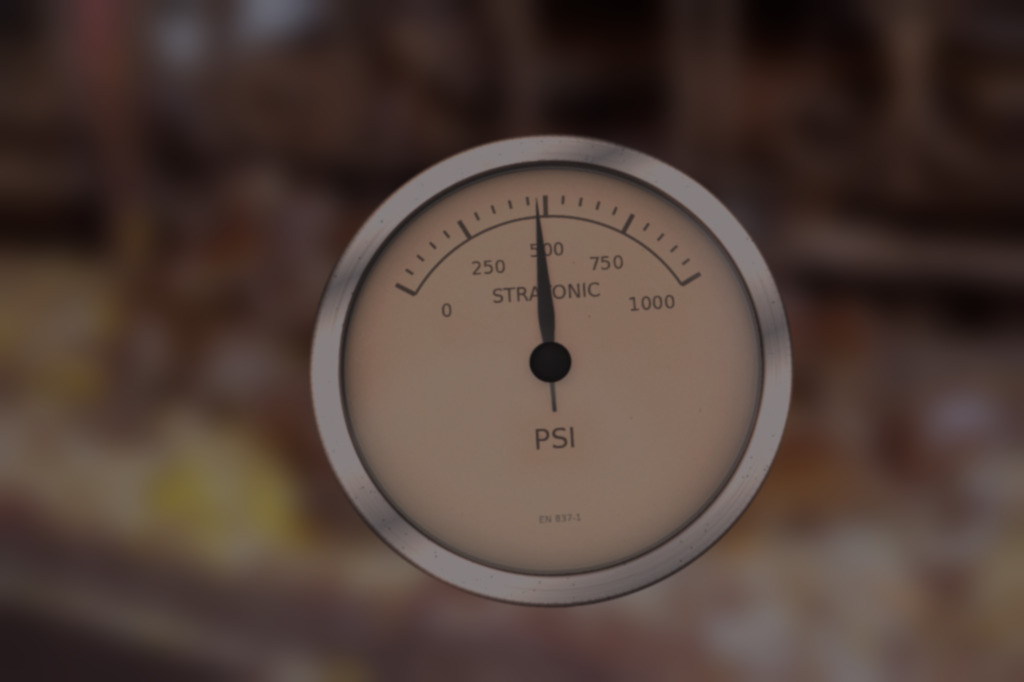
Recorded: 475 psi
